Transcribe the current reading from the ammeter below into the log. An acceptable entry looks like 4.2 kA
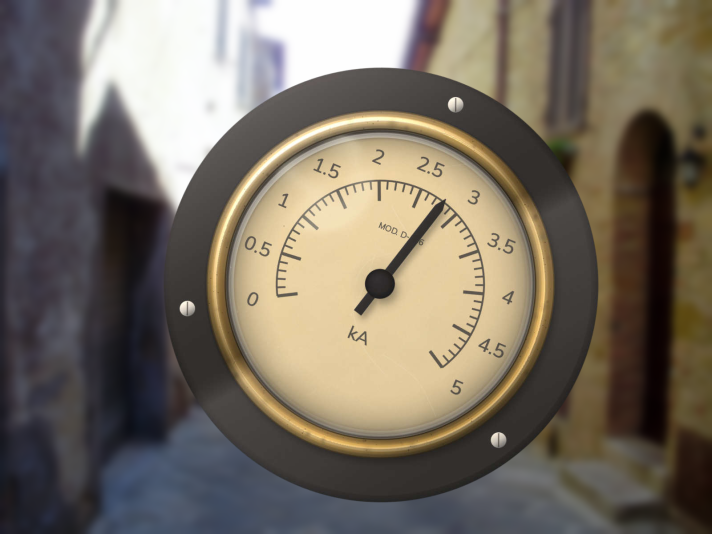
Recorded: 2.8 kA
